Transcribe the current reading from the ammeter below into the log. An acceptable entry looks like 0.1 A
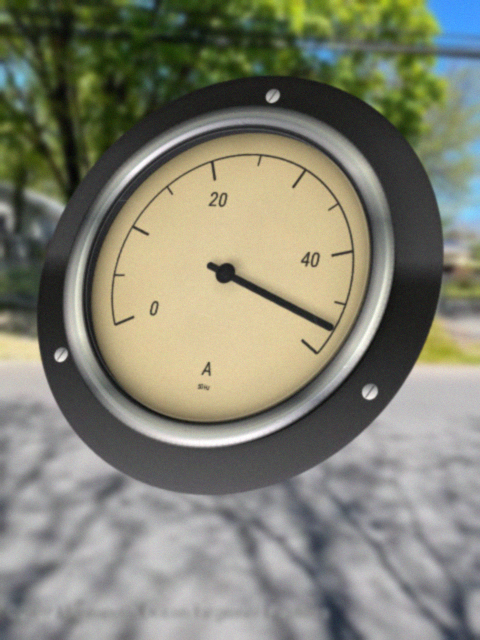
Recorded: 47.5 A
